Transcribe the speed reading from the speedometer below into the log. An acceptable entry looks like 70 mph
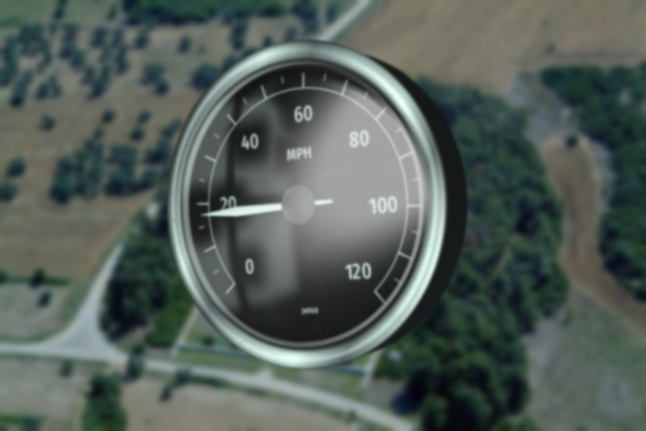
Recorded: 17.5 mph
